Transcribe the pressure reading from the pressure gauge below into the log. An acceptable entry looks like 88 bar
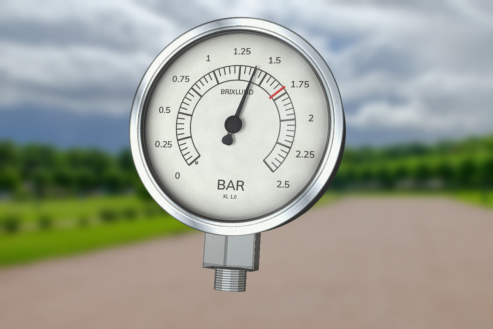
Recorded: 1.4 bar
